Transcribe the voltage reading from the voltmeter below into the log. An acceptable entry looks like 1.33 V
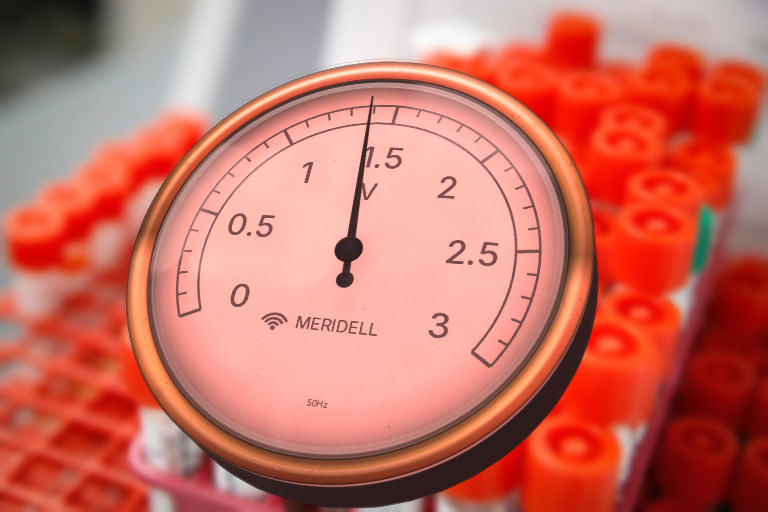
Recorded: 1.4 V
